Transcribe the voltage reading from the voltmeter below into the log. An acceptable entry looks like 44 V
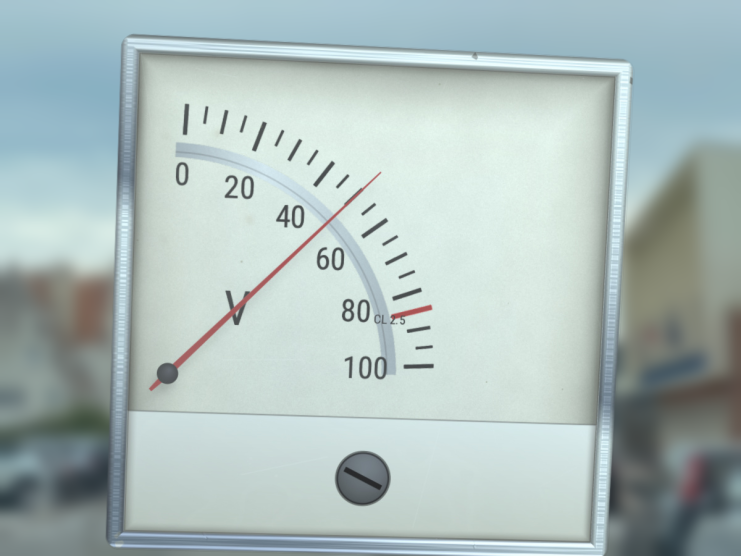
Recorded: 50 V
